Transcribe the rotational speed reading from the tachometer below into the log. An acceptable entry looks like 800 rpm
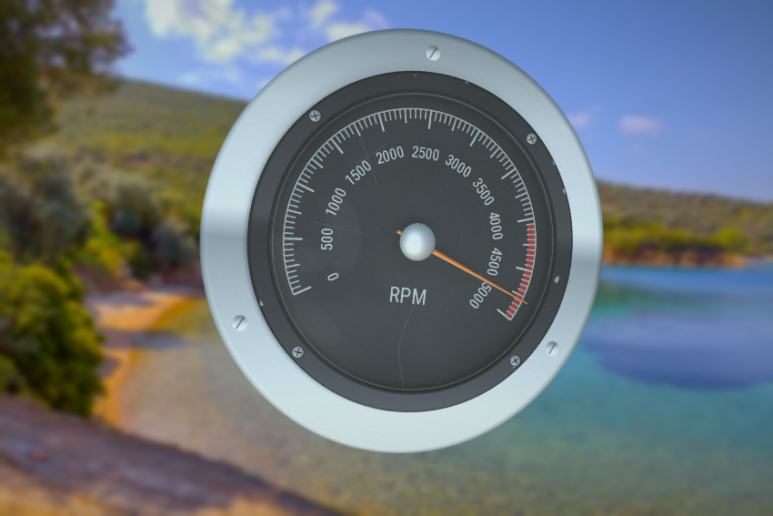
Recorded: 4800 rpm
